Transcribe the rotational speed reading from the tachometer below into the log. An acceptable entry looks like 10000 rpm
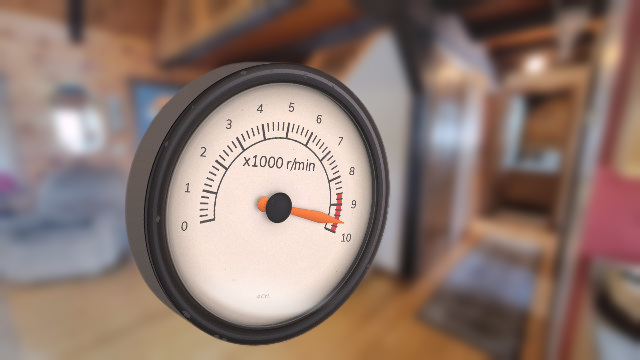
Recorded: 9600 rpm
